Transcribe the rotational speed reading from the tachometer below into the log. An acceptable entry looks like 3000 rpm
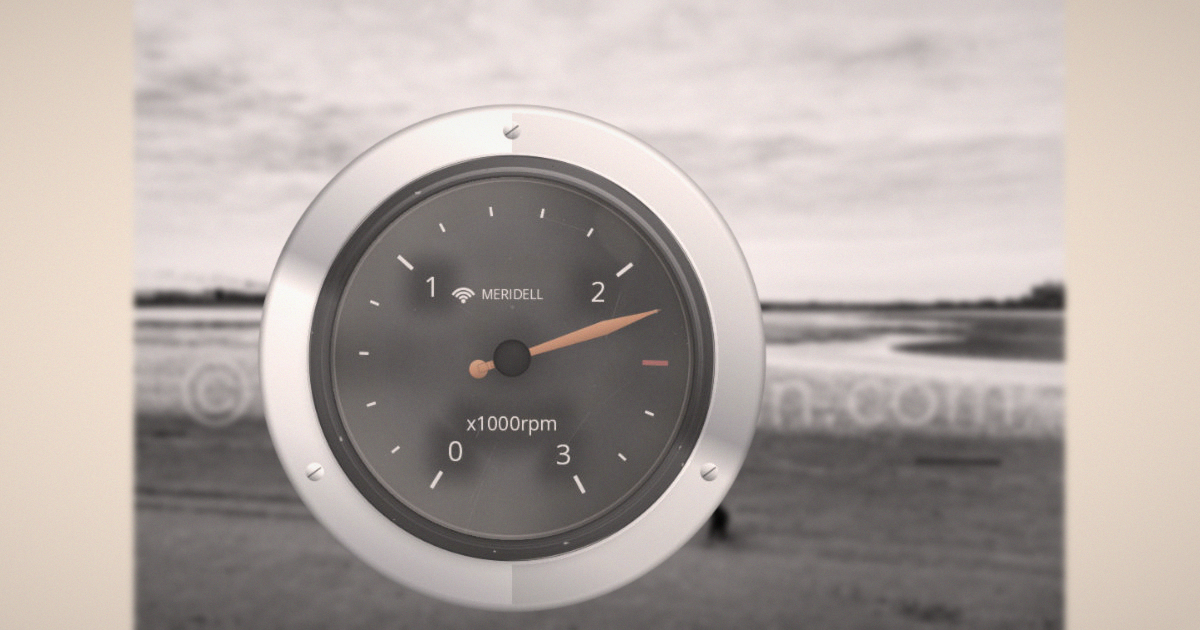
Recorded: 2200 rpm
